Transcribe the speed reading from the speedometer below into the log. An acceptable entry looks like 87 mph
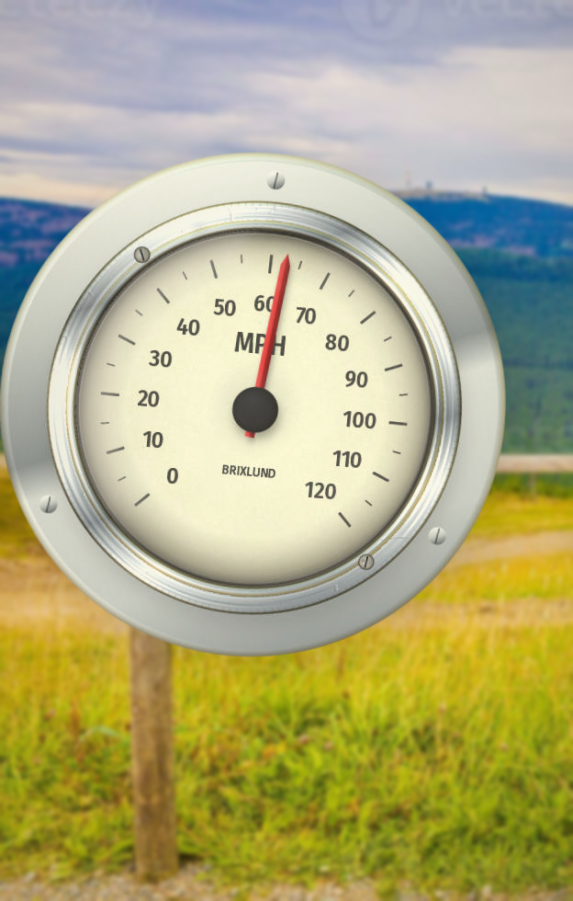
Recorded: 62.5 mph
